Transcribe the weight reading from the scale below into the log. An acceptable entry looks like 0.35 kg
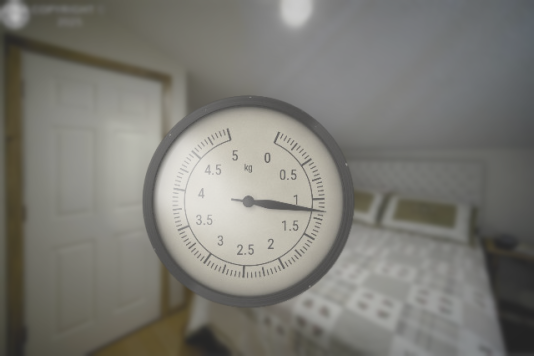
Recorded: 1.15 kg
